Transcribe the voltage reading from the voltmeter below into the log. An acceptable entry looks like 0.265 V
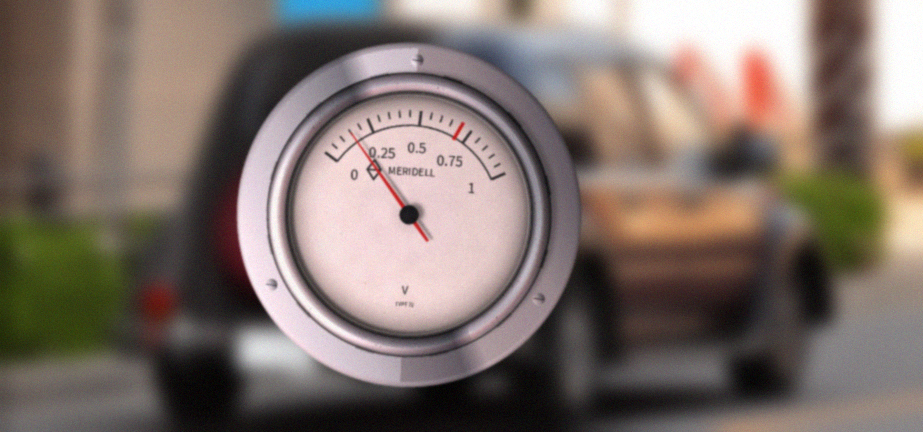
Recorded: 0.15 V
